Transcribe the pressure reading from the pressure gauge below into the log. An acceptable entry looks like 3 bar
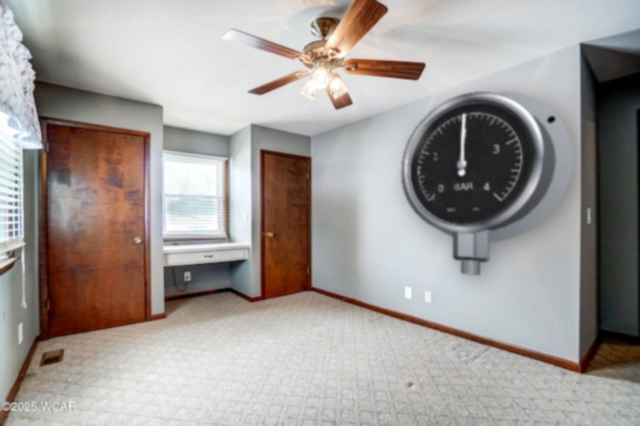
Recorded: 2 bar
